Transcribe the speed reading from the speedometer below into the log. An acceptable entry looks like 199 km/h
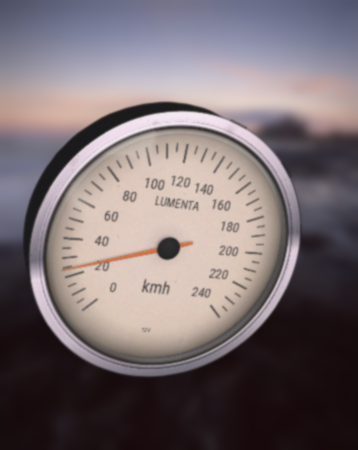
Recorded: 25 km/h
